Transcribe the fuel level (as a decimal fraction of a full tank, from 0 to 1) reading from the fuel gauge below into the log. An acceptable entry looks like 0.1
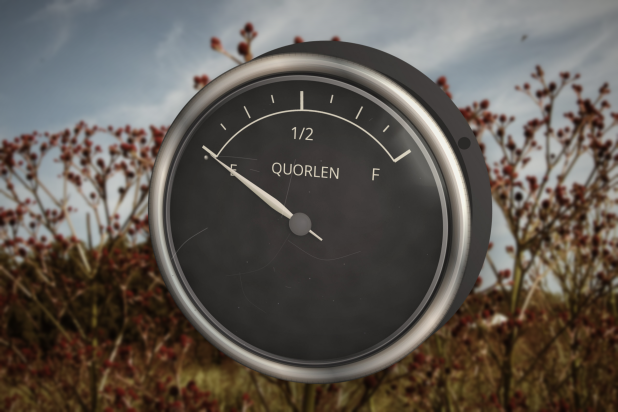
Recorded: 0
